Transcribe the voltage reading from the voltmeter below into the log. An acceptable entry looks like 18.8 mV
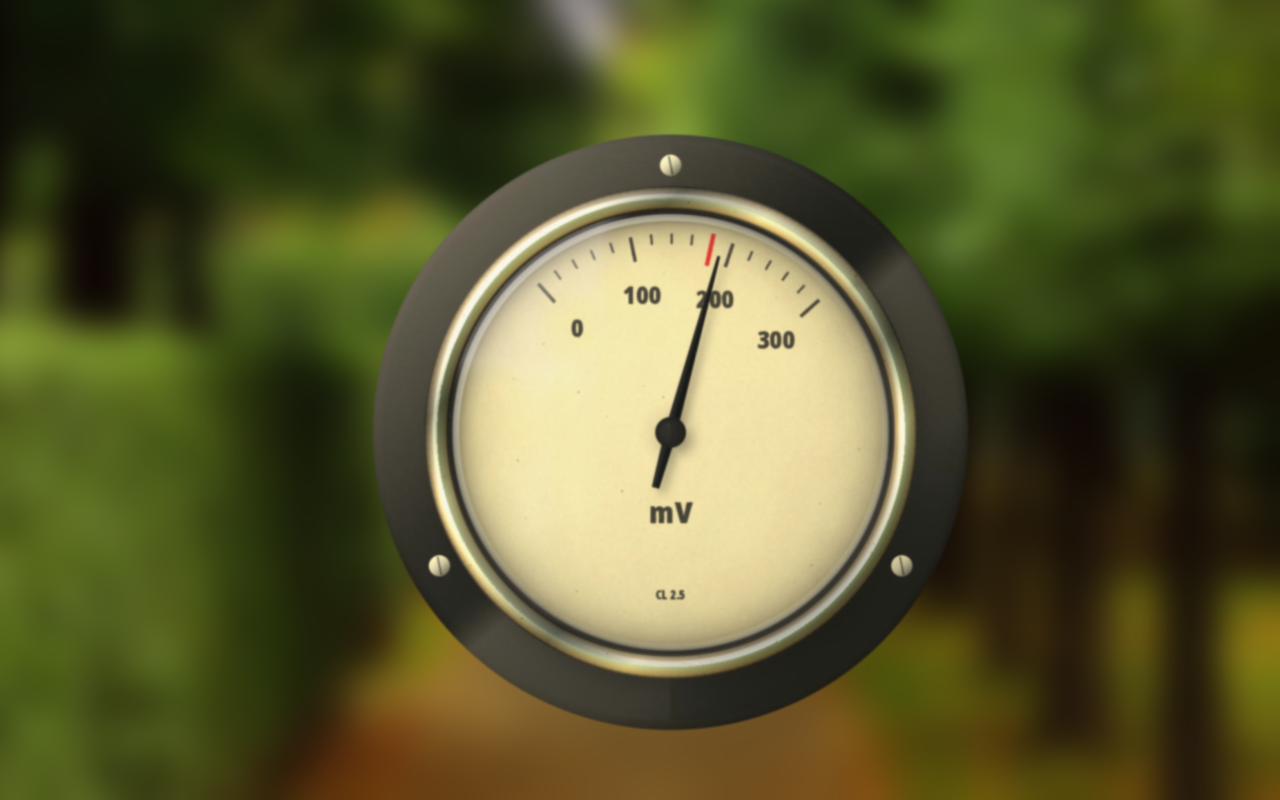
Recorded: 190 mV
